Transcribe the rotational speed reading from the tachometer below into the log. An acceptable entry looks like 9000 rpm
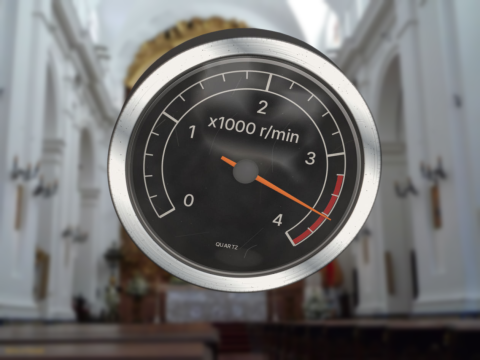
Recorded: 3600 rpm
